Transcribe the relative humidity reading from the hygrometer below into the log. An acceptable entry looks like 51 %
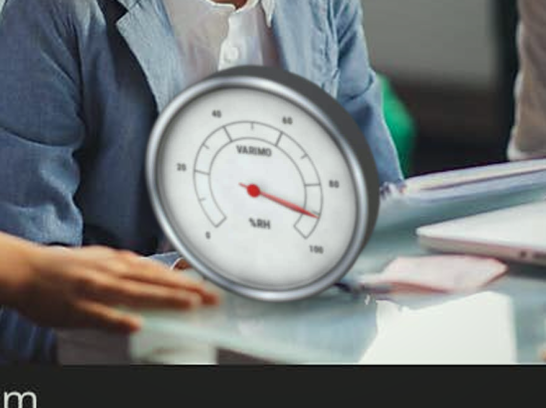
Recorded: 90 %
